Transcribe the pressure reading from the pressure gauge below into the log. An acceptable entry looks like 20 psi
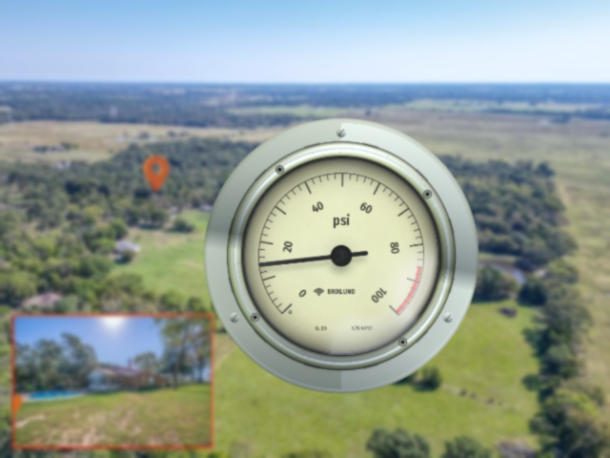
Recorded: 14 psi
